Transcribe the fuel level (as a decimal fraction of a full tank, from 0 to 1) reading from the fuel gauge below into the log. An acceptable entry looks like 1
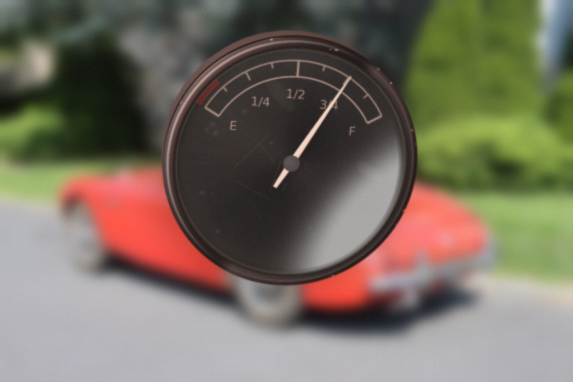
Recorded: 0.75
